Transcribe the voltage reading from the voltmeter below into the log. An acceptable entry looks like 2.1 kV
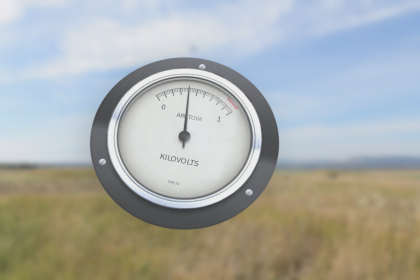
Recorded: 0.4 kV
